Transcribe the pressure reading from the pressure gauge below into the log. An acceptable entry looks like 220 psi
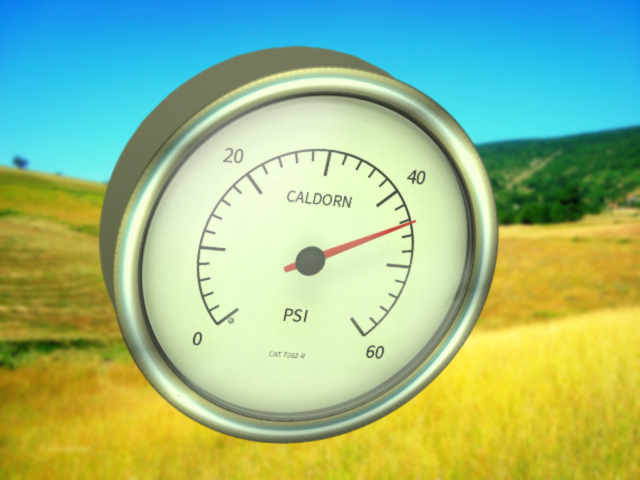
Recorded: 44 psi
